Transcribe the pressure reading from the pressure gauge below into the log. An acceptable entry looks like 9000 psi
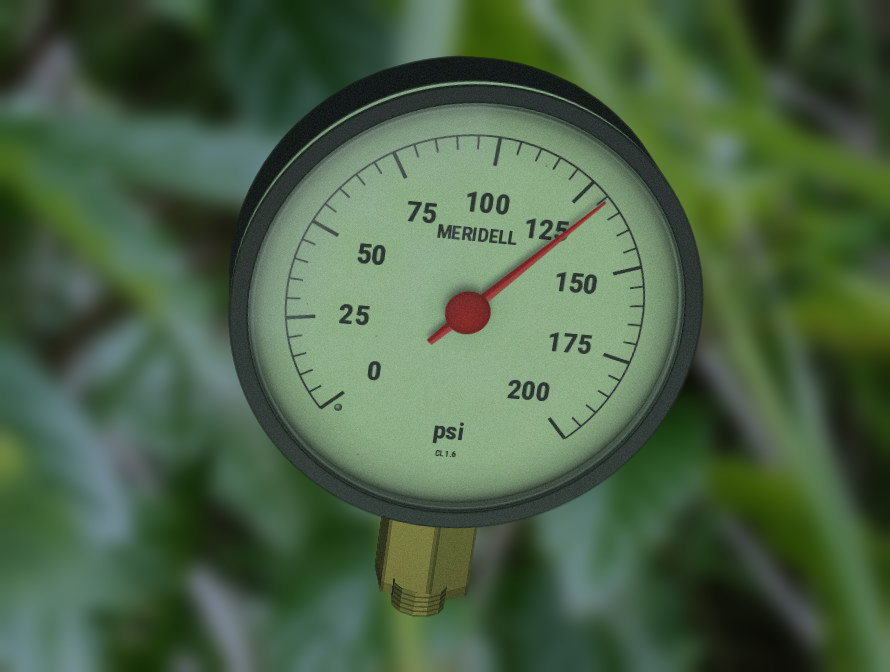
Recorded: 130 psi
